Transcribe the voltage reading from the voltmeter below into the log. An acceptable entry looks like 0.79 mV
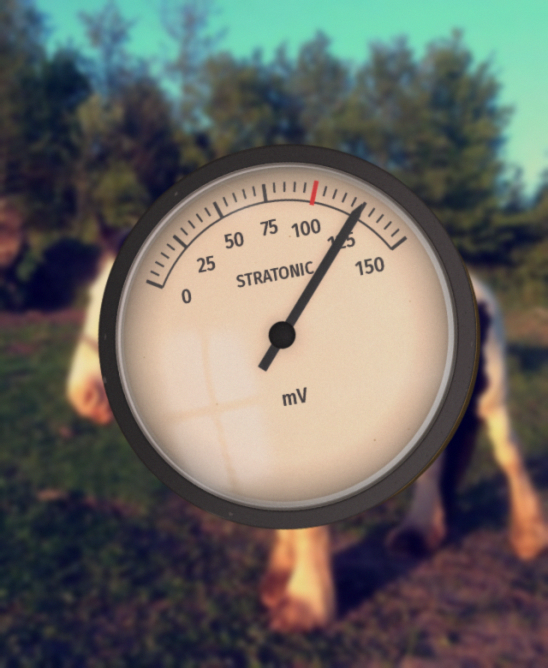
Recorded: 125 mV
